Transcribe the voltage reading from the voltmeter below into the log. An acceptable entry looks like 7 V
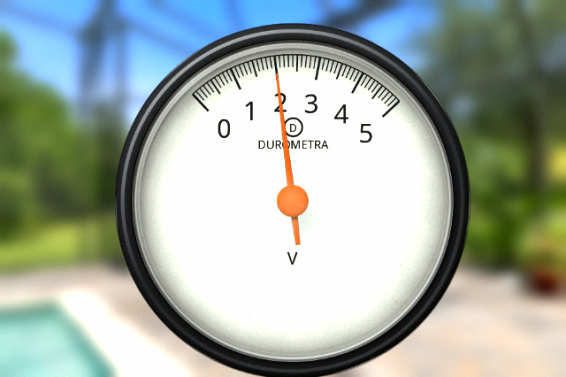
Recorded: 2 V
